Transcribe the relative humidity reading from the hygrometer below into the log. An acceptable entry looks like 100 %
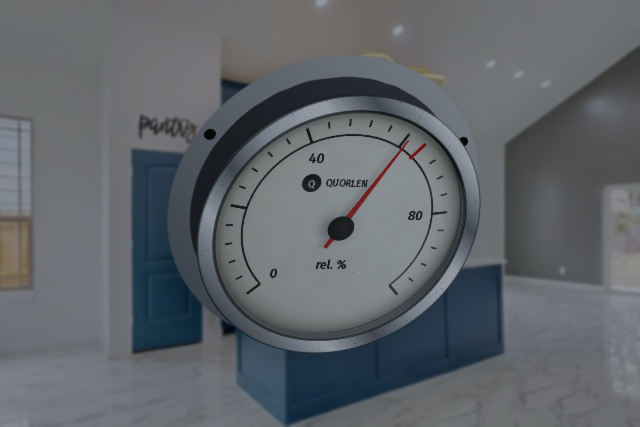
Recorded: 60 %
